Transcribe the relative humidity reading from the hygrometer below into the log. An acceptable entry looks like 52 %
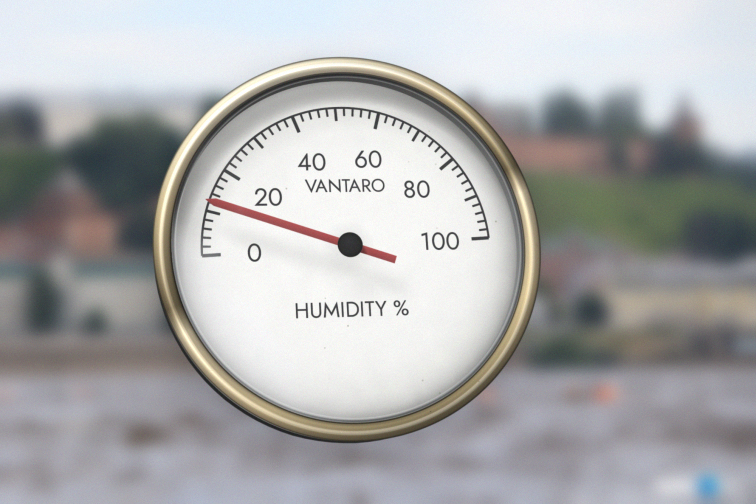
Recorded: 12 %
